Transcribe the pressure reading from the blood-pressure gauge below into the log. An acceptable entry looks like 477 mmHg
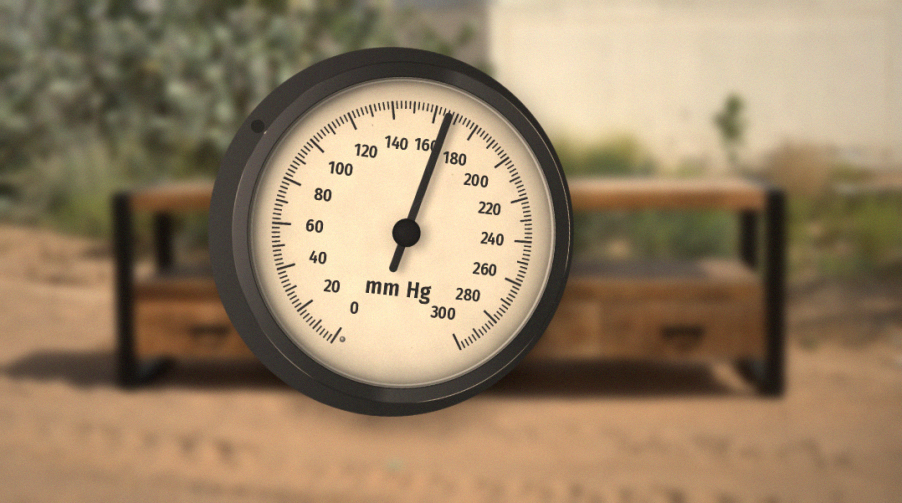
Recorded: 166 mmHg
